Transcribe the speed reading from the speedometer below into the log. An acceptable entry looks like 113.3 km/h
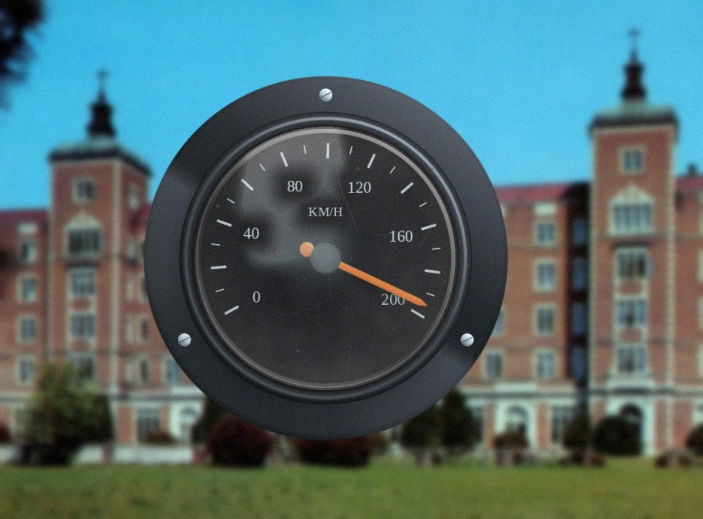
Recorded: 195 km/h
